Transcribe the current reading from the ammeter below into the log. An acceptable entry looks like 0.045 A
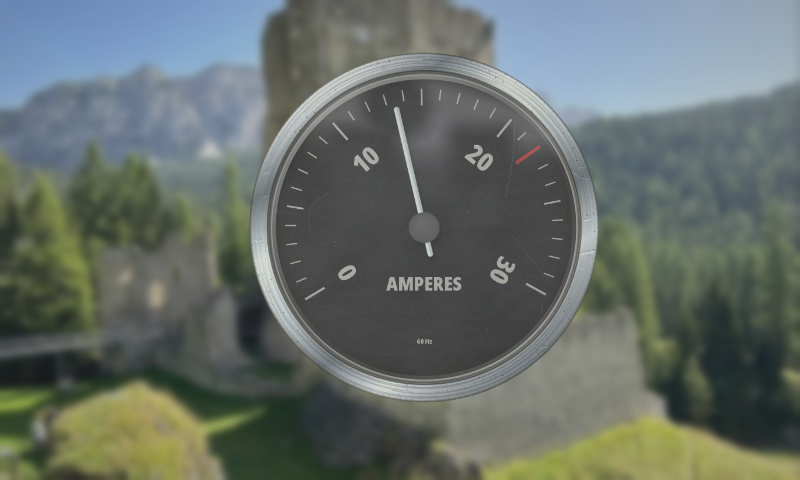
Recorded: 13.5 A
